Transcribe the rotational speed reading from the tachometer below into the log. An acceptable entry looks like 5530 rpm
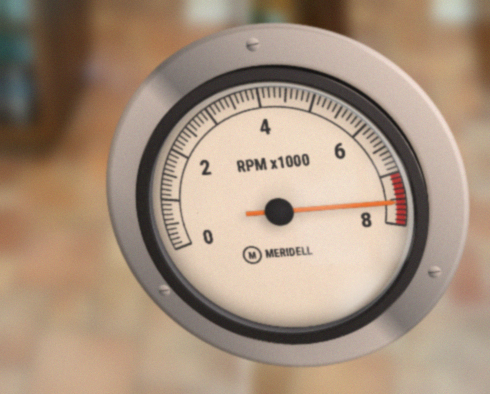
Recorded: 7500 rpm
